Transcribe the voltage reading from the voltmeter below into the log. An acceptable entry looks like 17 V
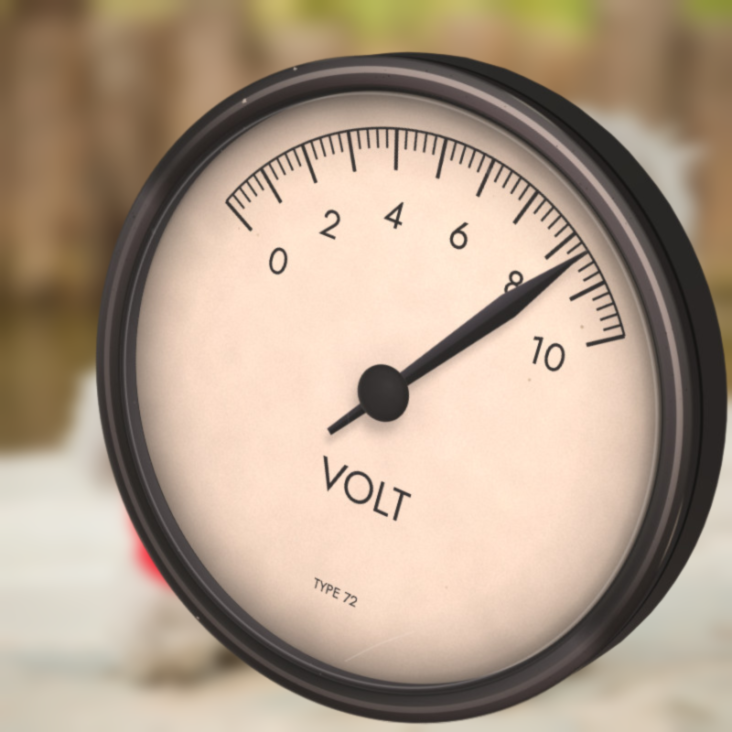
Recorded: 8.4 V
